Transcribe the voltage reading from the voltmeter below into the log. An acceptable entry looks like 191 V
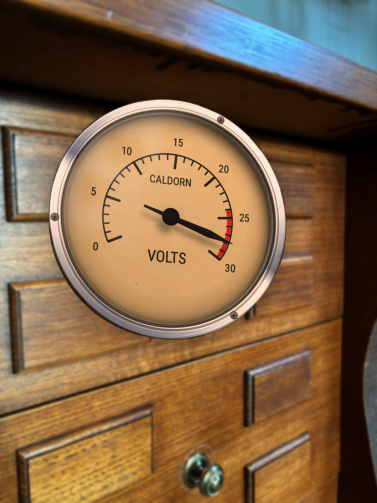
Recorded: 28 V
